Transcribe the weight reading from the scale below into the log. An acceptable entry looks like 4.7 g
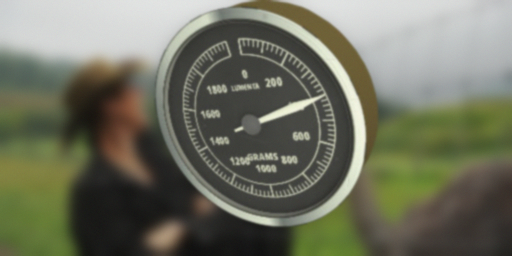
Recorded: 400 g
